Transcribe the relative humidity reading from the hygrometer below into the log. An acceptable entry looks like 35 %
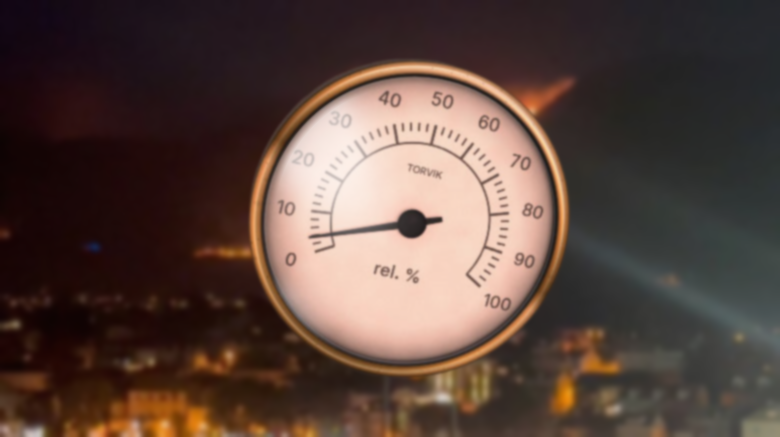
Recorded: 4 %
